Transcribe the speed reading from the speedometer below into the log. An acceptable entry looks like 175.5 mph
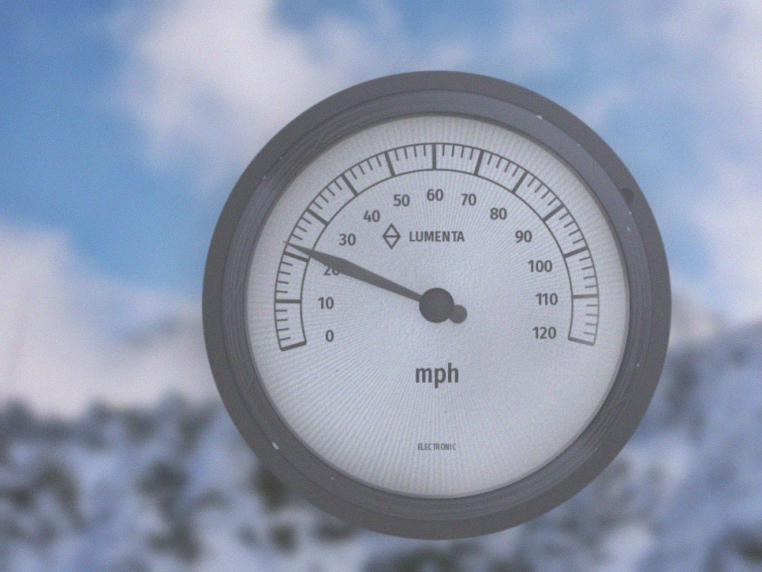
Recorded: 22 mph
